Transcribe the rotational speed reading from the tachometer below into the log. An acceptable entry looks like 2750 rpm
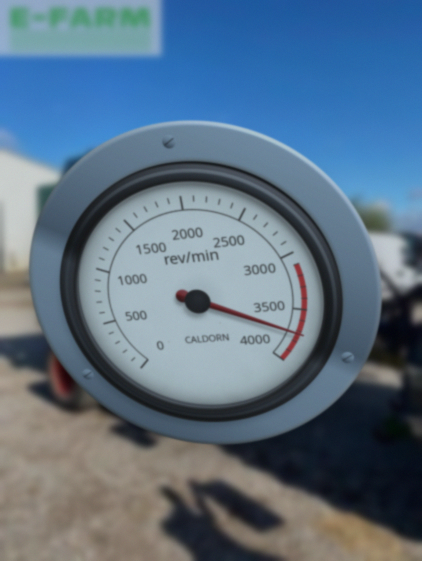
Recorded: 3700 rpm
